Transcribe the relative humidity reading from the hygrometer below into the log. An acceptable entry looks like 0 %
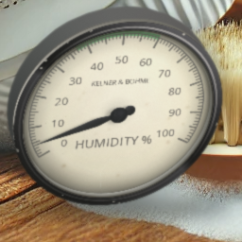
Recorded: 5 %
